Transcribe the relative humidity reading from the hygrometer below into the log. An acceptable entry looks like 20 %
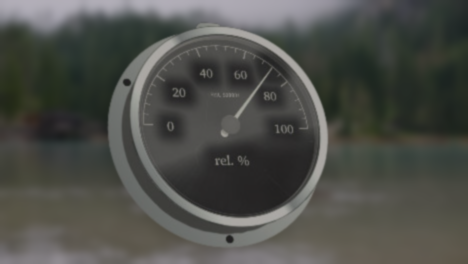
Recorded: 72 %
